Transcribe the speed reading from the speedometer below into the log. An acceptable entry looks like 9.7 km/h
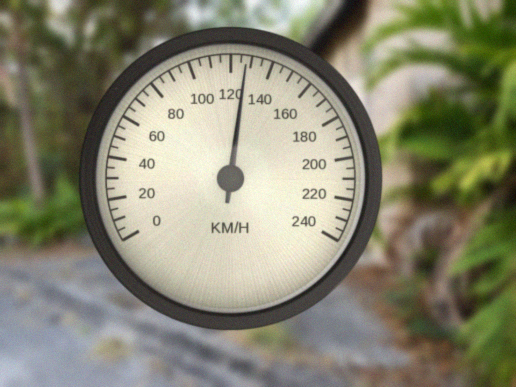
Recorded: 127.5 km/h
